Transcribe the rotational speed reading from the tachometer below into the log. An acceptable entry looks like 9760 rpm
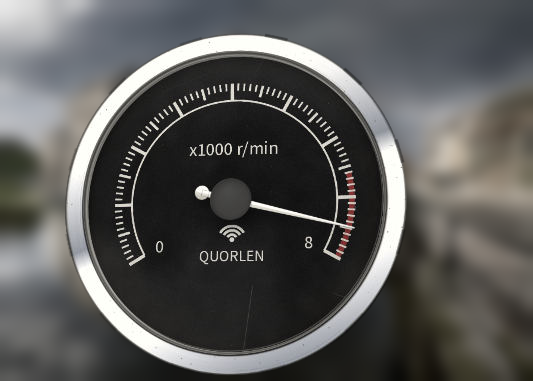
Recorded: 7500 rpm
